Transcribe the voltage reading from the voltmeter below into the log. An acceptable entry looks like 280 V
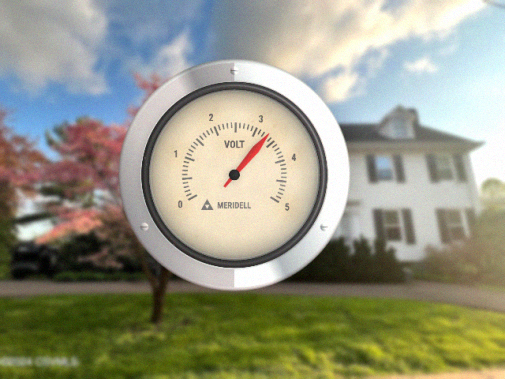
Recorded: 3.3 V
